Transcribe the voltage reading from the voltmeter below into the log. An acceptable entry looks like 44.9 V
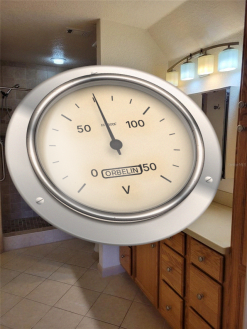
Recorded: 70 V
